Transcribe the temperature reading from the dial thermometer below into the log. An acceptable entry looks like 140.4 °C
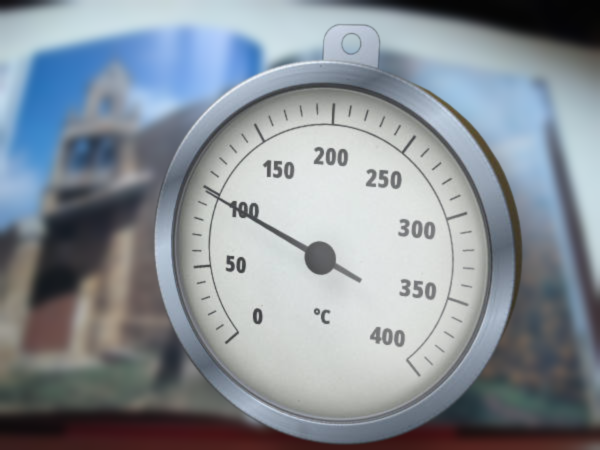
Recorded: 100 °C
